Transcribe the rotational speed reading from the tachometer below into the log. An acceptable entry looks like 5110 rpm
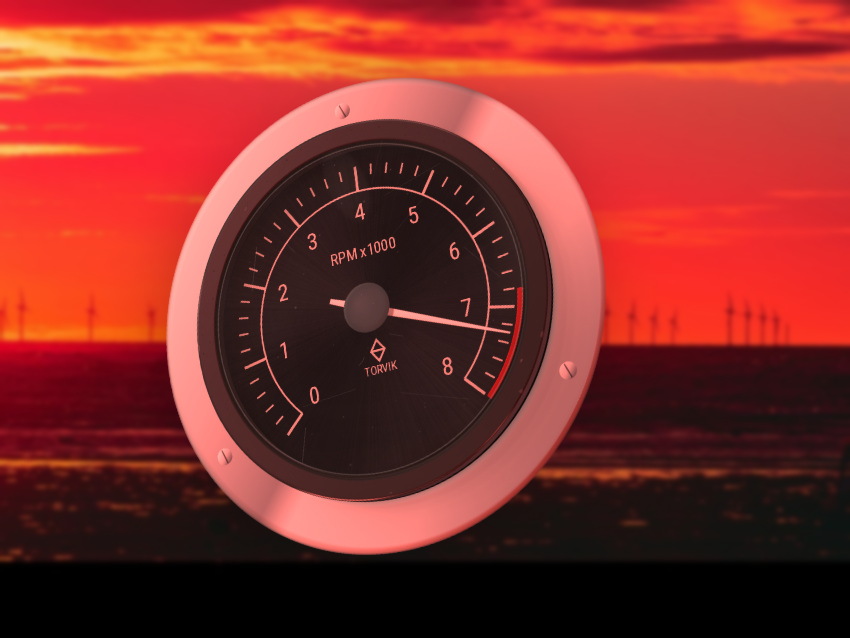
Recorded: 7300 rpm
